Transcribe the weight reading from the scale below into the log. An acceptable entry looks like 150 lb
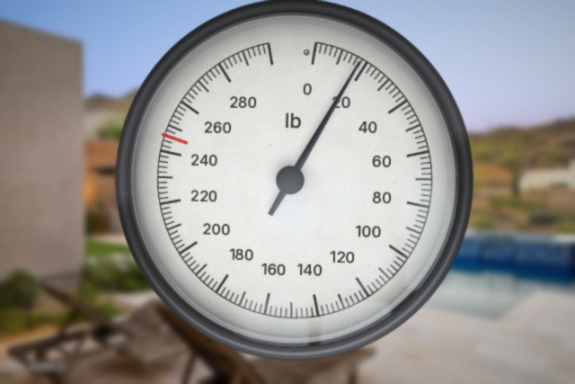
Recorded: 18 lb
